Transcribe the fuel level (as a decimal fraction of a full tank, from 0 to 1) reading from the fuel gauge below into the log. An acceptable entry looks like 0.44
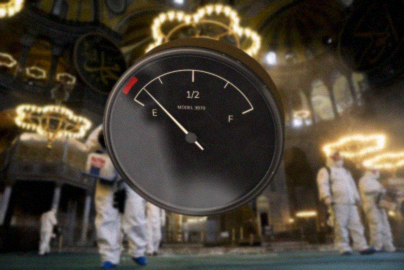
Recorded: 0.125
